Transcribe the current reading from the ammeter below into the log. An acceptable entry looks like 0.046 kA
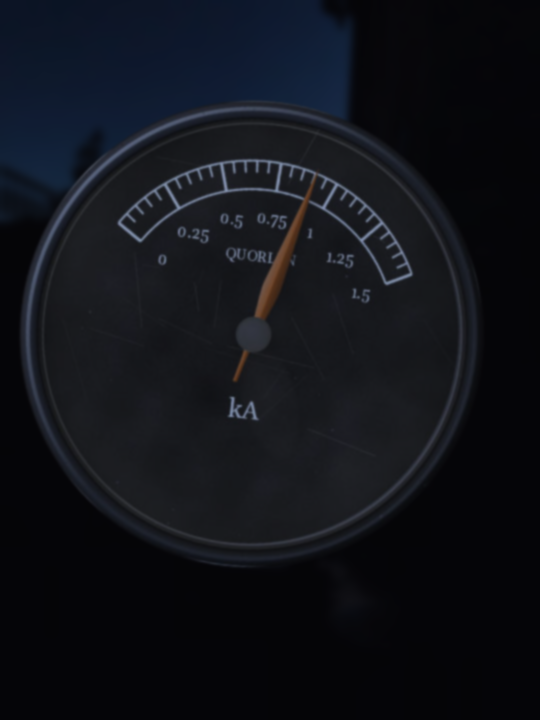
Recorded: 0.9 kA
